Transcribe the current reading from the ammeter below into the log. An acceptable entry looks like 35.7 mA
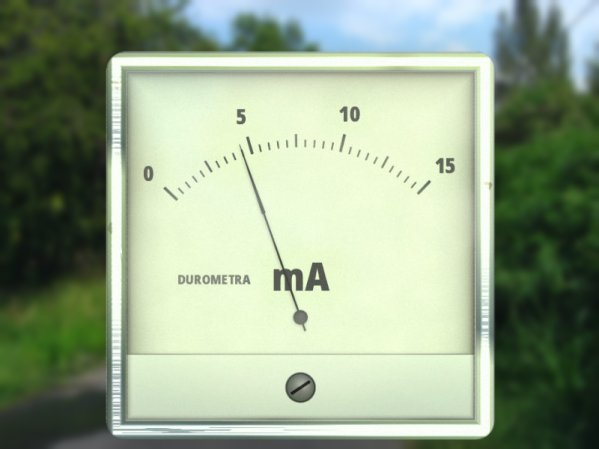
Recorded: 4.5 mA
